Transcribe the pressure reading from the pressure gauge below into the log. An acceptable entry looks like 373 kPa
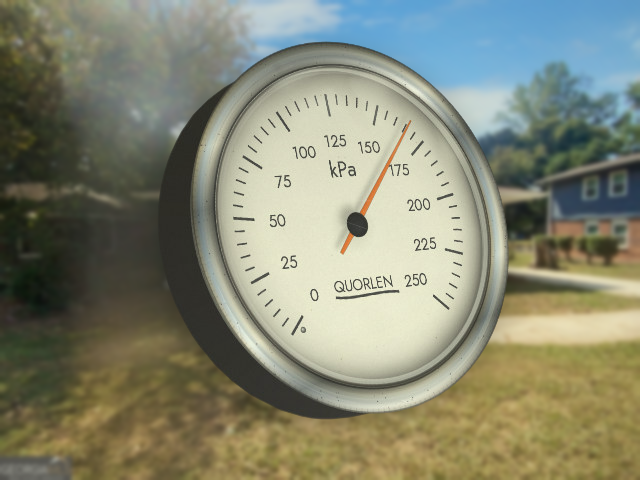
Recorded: 165 kPa
